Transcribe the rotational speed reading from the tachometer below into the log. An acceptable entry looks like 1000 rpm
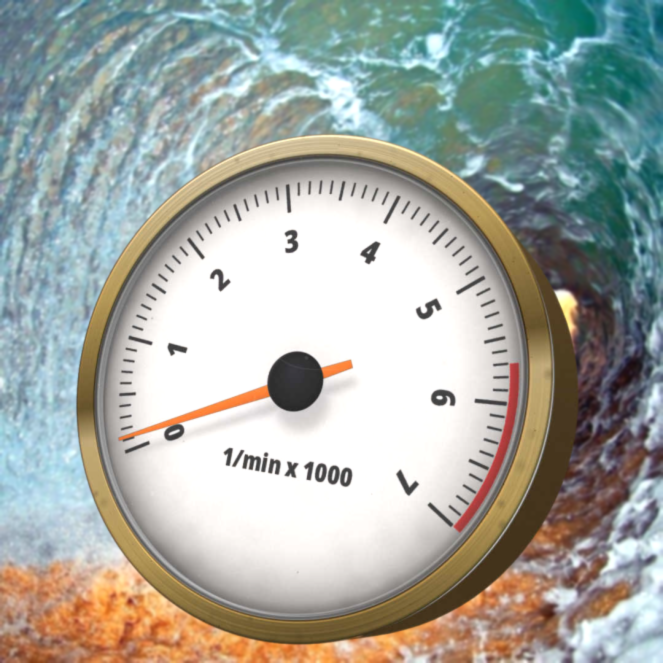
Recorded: 100 rpm
